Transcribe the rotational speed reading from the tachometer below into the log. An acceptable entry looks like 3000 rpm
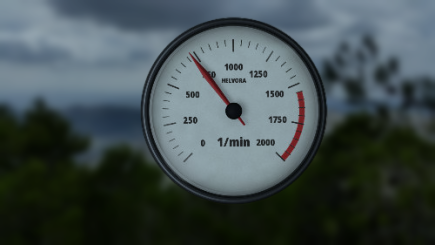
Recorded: 725 rpm
